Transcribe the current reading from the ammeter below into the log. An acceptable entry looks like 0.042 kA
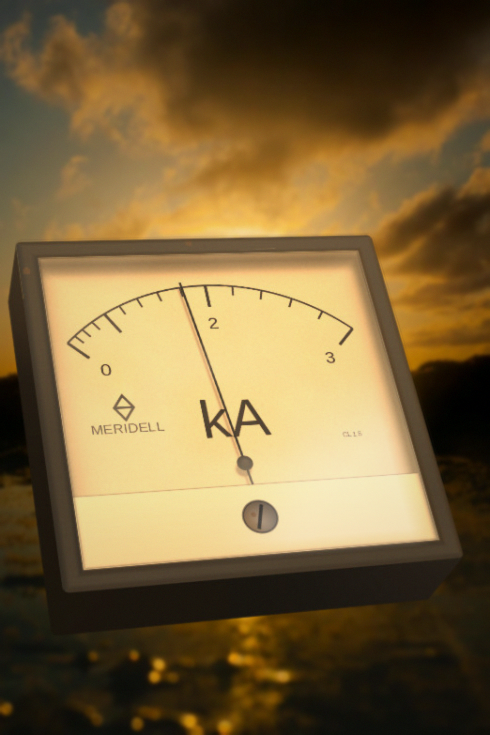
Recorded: 1.8 kA
